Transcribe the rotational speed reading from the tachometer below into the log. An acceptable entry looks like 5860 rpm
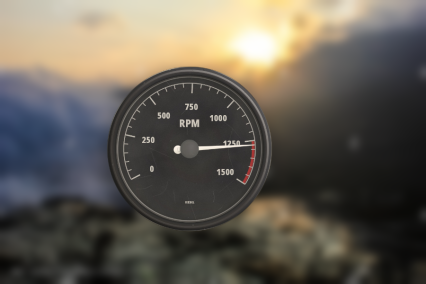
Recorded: 1275 rpm
